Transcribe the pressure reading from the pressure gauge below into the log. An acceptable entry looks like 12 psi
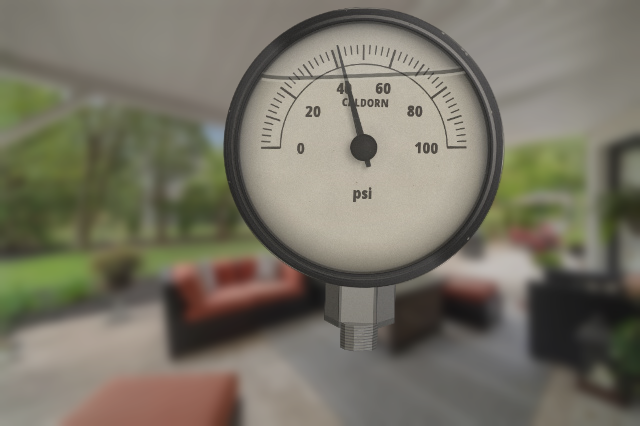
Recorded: 42 psi
